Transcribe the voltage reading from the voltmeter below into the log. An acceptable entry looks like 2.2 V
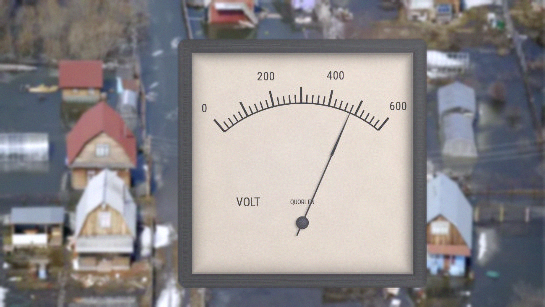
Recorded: 480 V
